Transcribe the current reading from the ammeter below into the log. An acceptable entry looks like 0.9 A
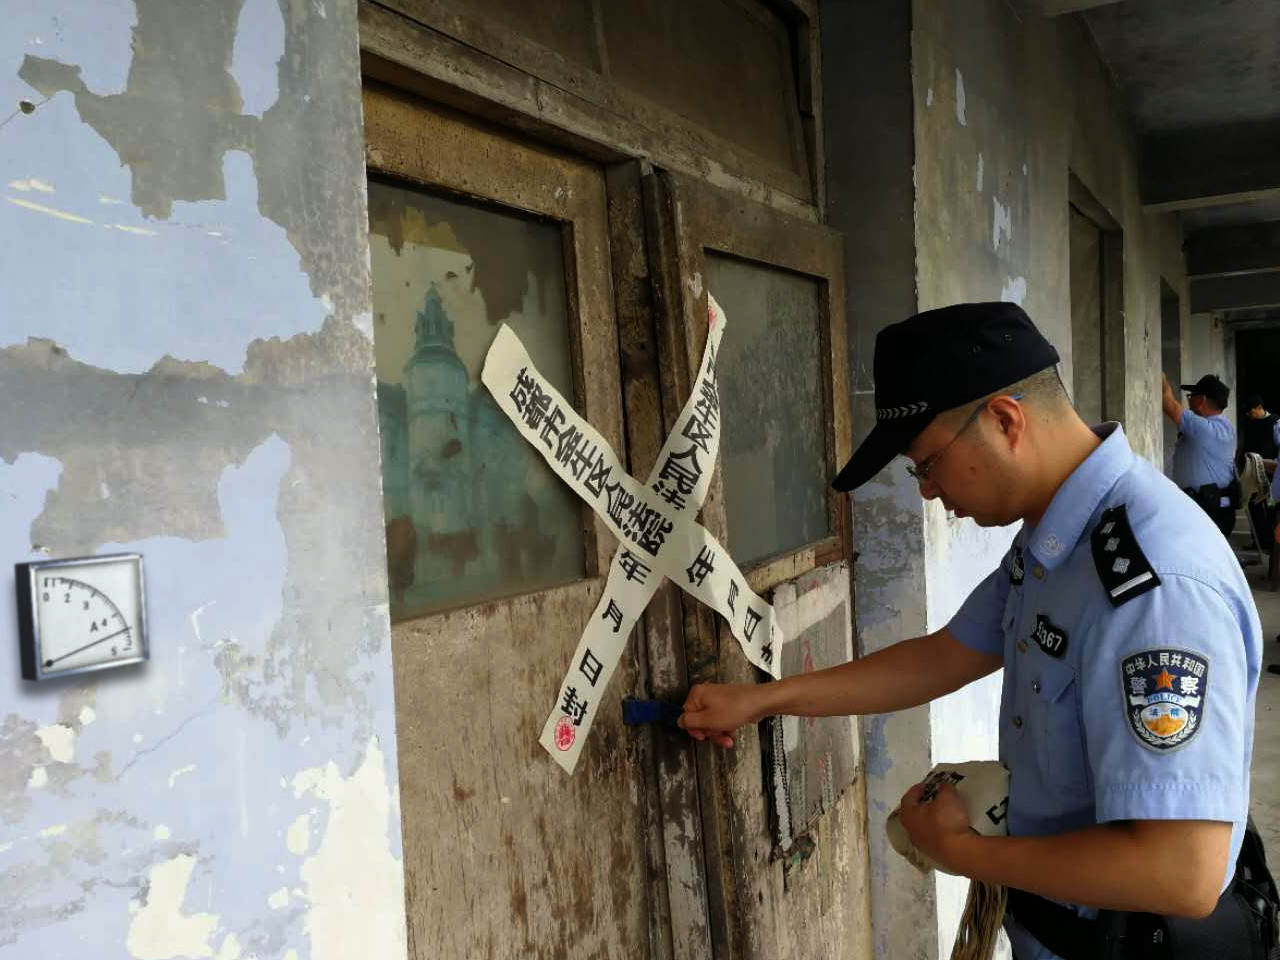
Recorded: 4.5 A
